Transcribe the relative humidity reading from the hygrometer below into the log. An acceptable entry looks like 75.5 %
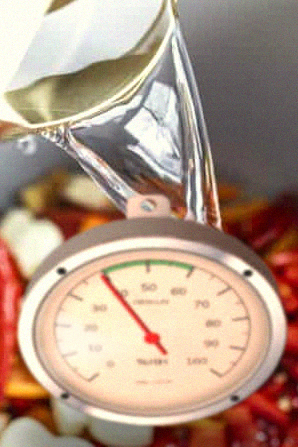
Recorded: 40 %
